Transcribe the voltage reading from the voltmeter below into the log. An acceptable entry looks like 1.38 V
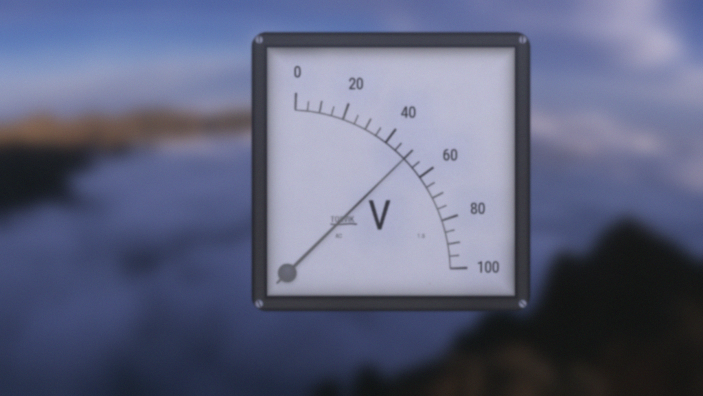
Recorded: 50 V
